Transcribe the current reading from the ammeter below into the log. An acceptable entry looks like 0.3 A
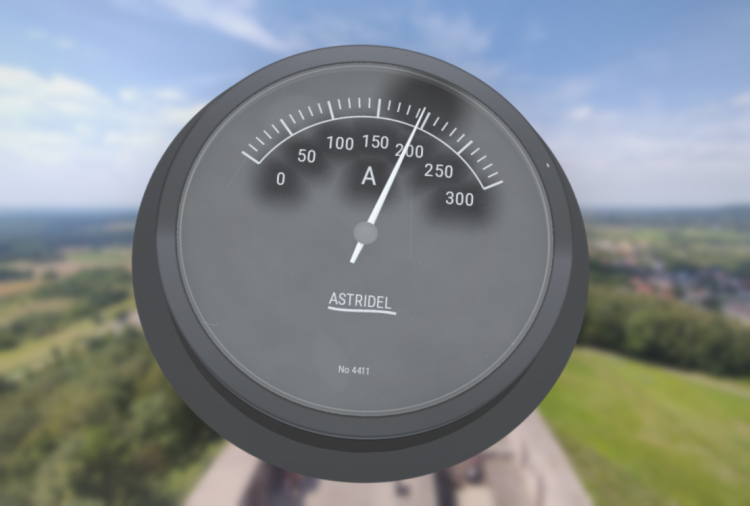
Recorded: 195 A
